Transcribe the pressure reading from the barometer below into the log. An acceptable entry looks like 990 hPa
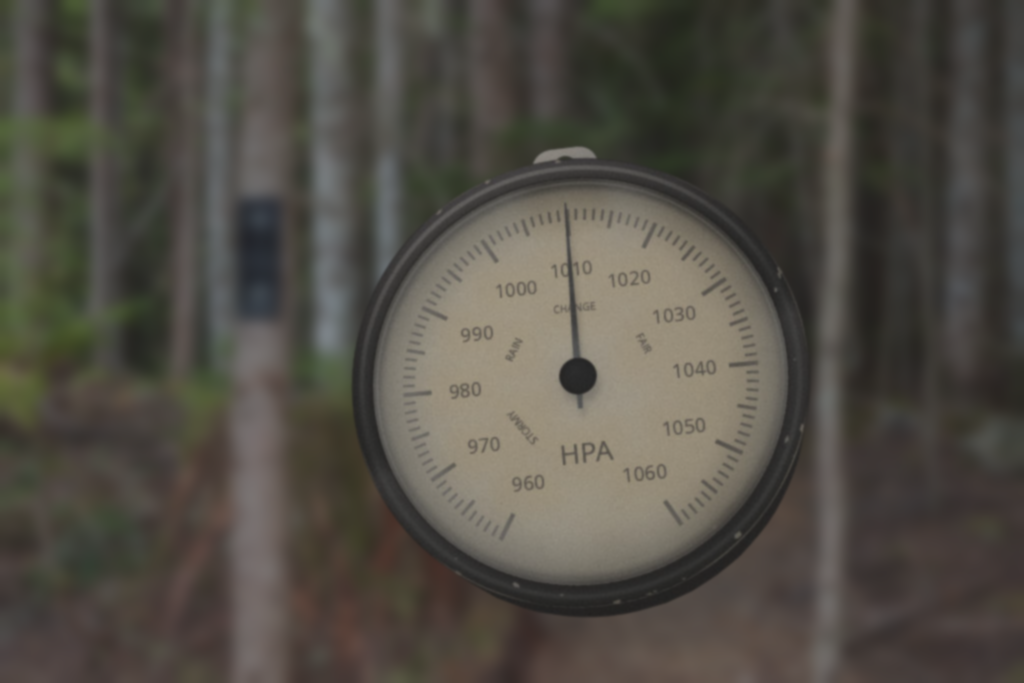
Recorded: 1010 hPa
